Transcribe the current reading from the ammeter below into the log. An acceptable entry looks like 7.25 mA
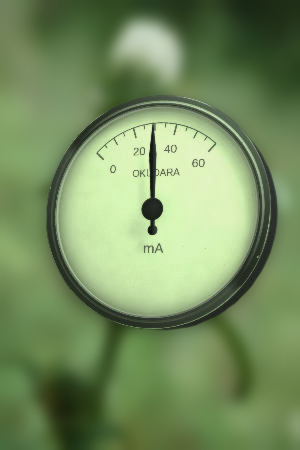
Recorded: 30 mA
